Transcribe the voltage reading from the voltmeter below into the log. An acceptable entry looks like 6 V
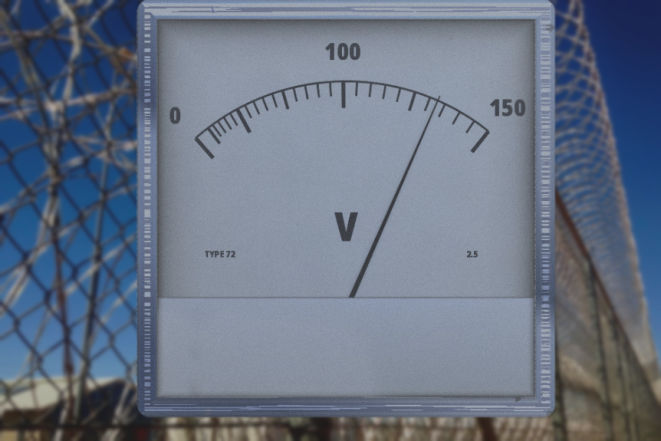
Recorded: 132.5 V
